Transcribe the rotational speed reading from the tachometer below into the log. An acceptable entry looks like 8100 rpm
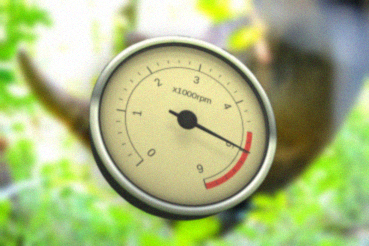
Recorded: 5000 rpm
